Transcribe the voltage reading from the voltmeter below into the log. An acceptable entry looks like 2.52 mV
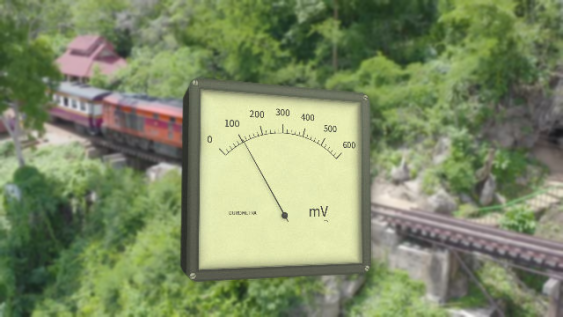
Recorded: 100 mV
